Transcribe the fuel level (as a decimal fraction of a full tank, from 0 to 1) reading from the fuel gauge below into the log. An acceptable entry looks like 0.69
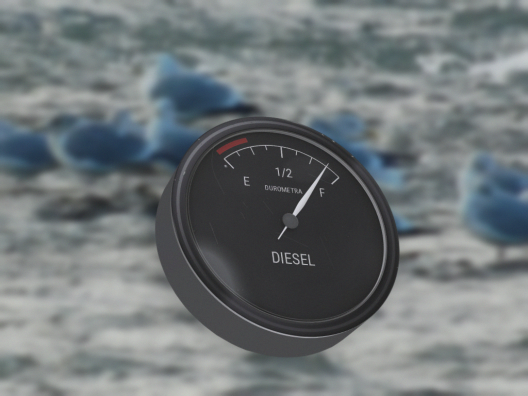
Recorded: 0.875
